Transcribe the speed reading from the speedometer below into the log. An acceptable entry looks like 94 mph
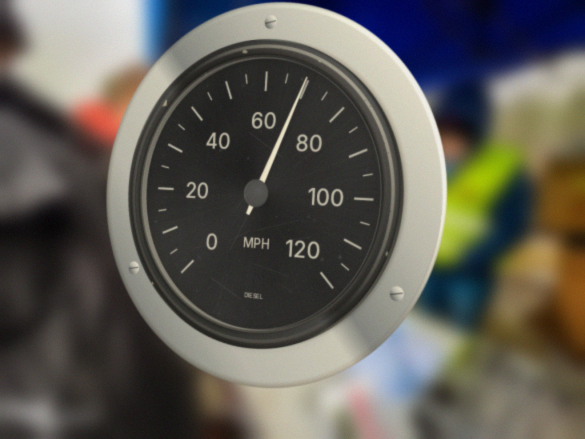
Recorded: 70 mph
